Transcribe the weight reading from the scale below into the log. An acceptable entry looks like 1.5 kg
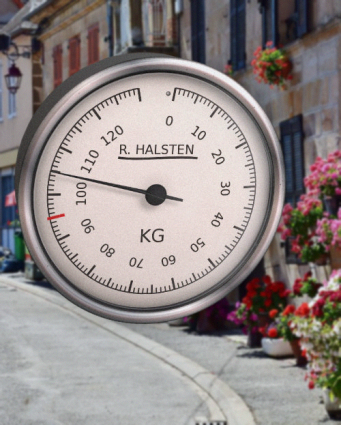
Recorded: 105 kg
